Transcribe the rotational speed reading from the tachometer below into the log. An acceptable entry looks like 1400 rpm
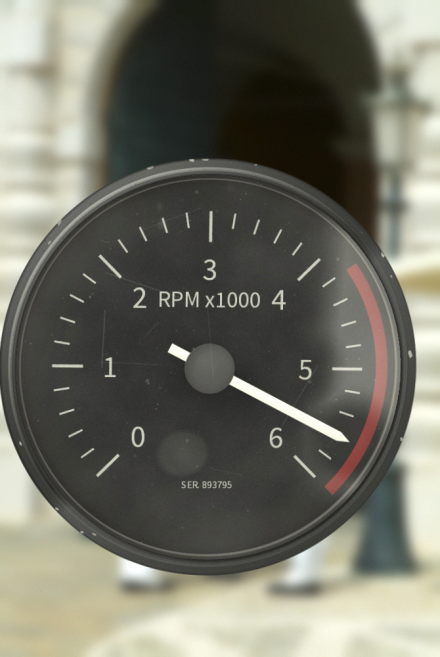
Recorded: 5600 rpm
